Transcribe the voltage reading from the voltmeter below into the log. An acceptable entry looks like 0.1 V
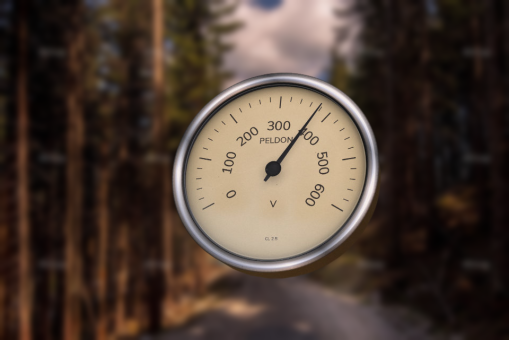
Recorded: 380 V
